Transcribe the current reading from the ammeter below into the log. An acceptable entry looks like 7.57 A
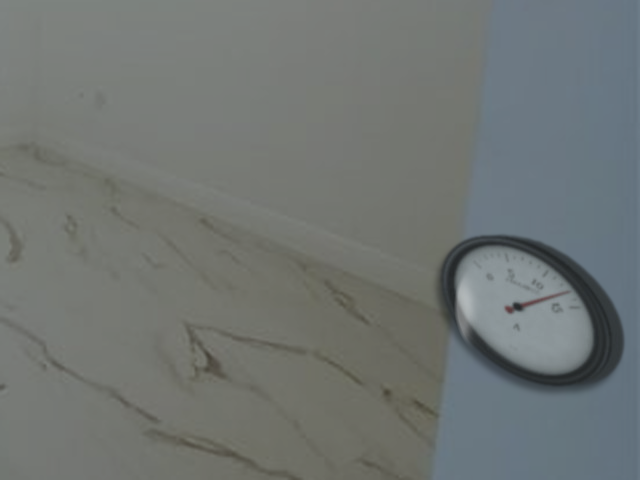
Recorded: 13 A
